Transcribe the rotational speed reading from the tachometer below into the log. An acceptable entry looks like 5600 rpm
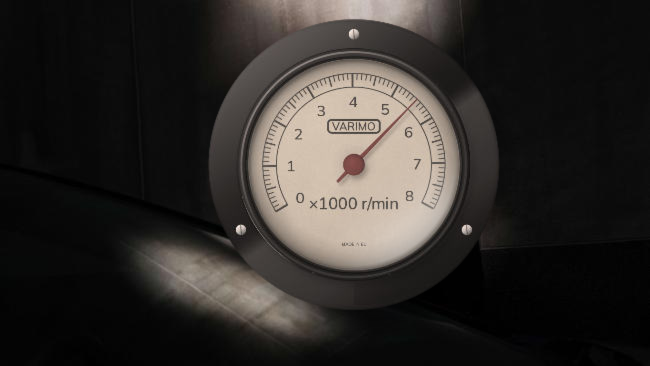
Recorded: 5500 rpm
